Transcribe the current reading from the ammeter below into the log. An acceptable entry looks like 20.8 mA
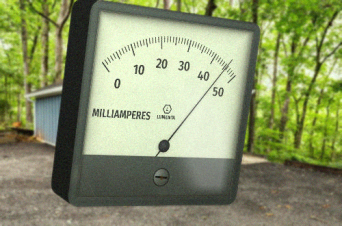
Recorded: 45 mA
